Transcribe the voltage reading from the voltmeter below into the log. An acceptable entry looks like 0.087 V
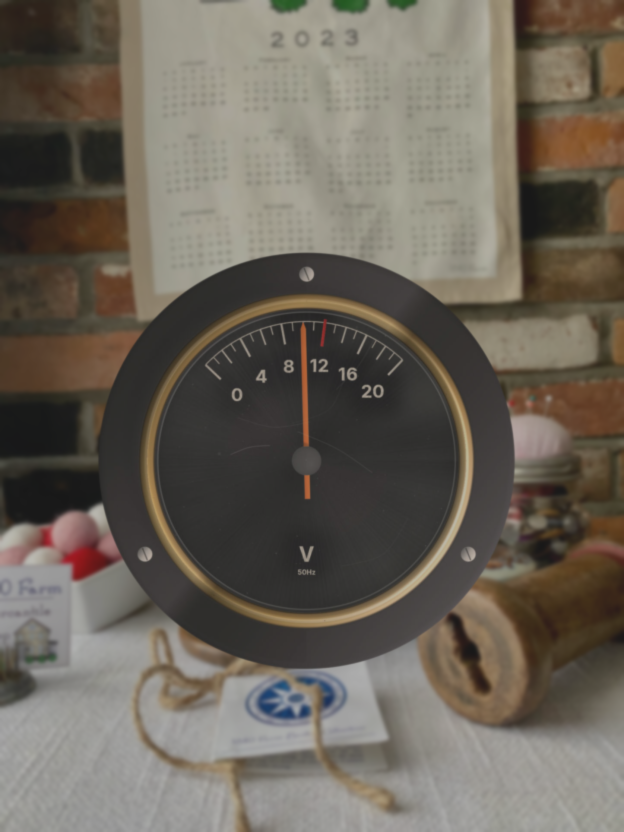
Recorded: 10 V
